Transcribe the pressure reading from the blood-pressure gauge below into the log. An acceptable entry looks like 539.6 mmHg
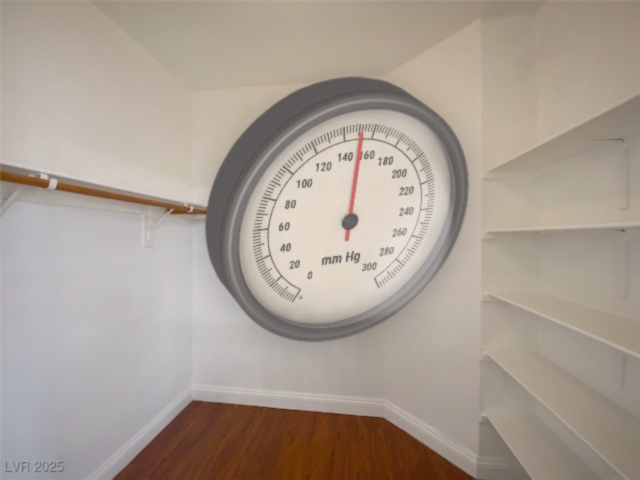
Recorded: 150 mmHg
